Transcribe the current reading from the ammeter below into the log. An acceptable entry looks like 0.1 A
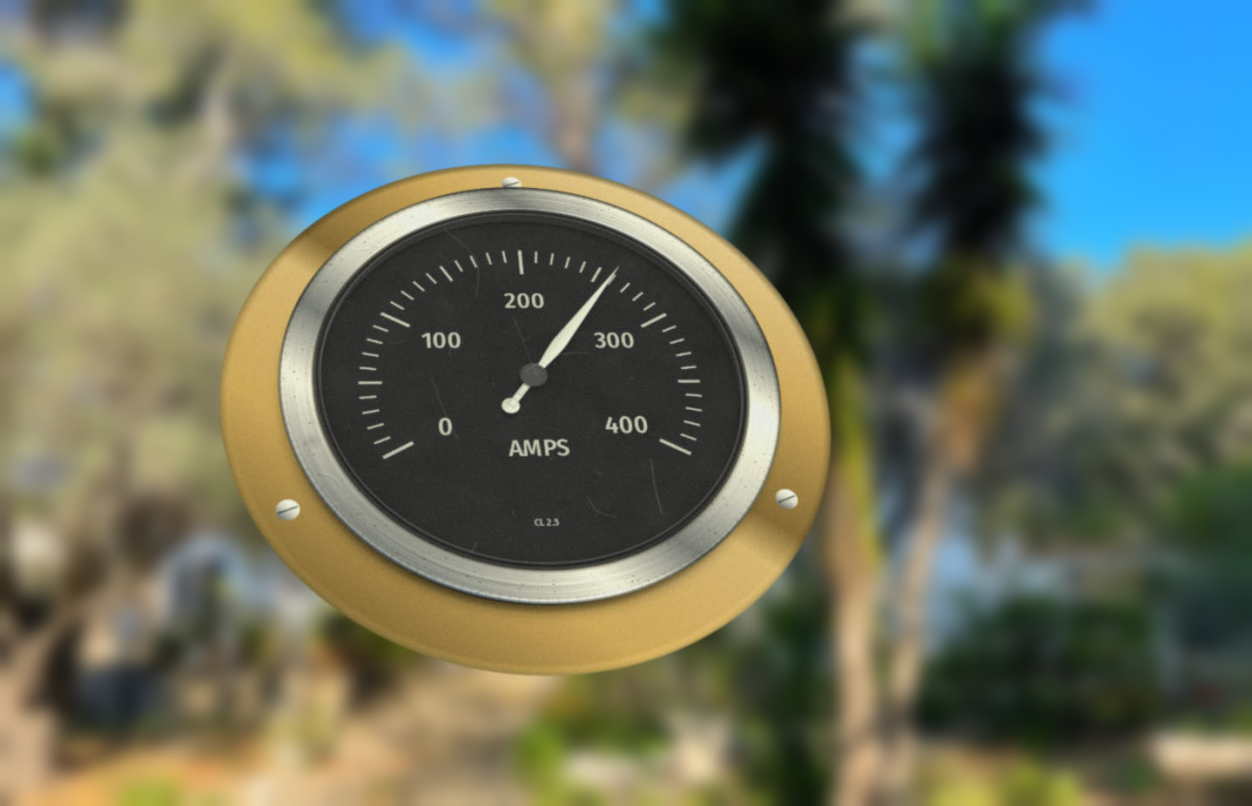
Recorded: 260 A
